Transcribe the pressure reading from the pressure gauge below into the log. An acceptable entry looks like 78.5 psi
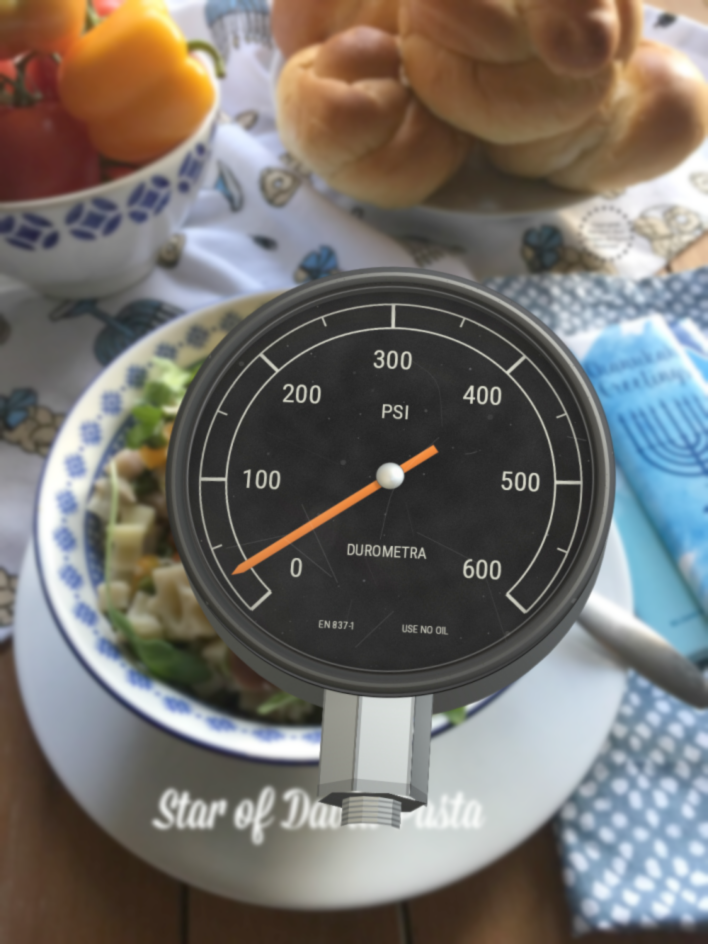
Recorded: 25 psi
